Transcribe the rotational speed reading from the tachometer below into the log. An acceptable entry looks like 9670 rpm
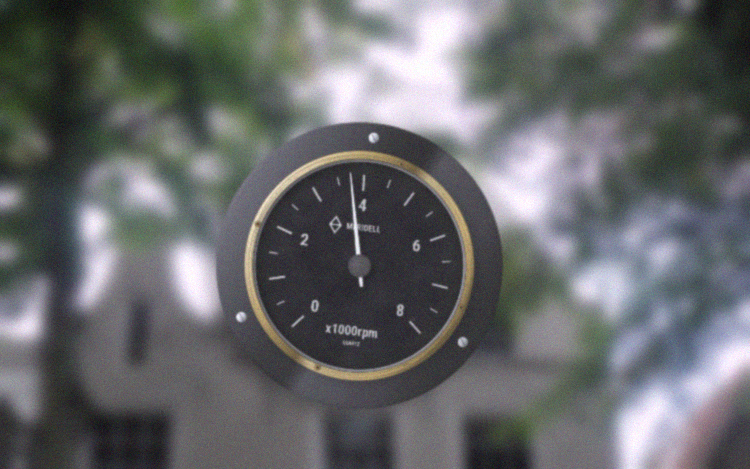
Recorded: 3750 rpm
